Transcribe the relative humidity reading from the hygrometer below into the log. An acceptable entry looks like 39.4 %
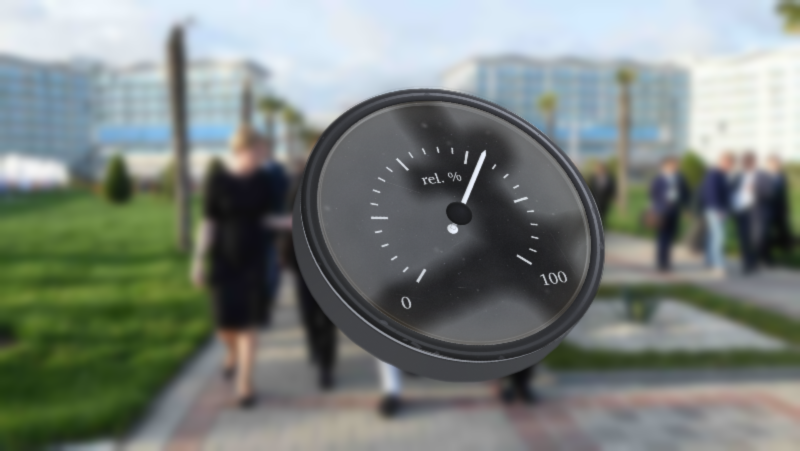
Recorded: 64 %
